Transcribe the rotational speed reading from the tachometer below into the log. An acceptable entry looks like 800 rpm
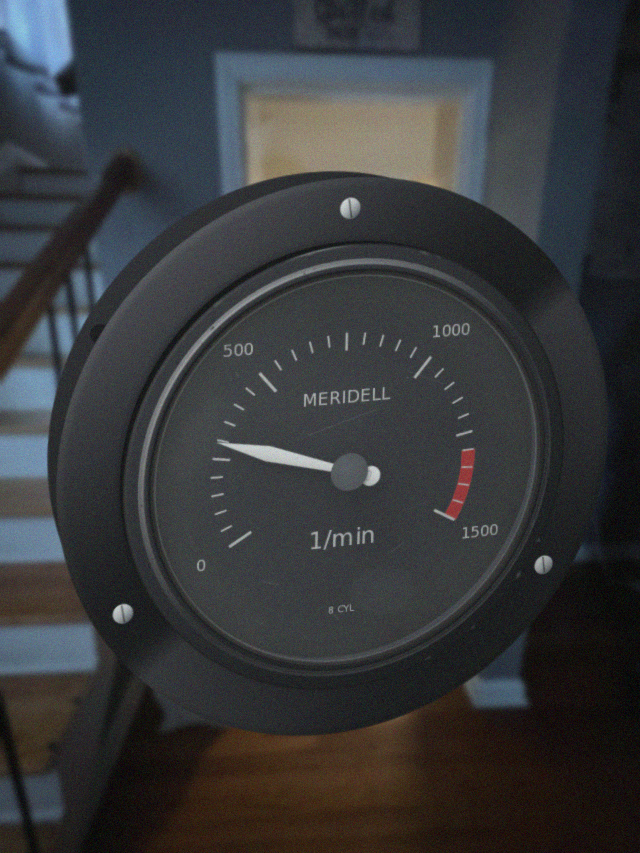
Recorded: 300 rpm
